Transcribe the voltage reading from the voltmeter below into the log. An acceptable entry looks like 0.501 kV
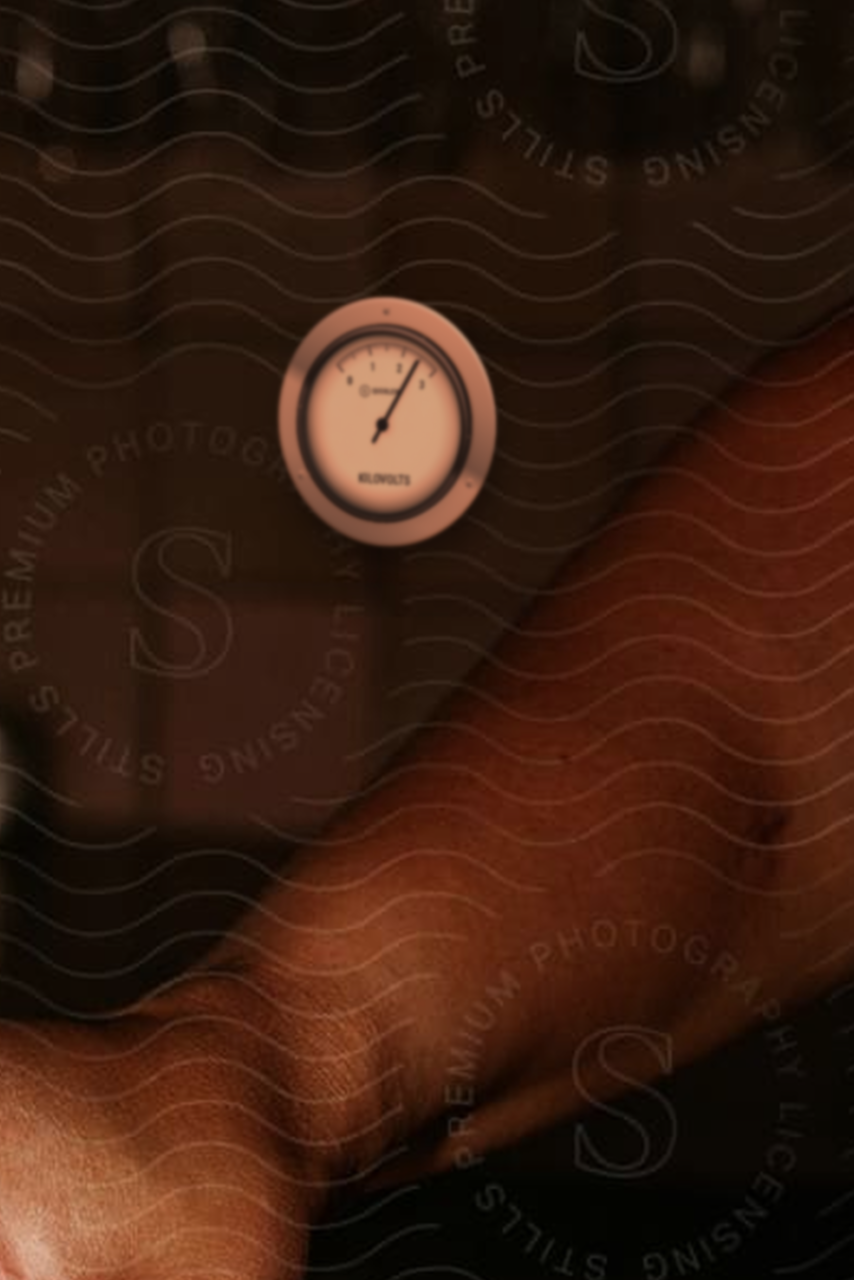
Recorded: 2.5 kV
